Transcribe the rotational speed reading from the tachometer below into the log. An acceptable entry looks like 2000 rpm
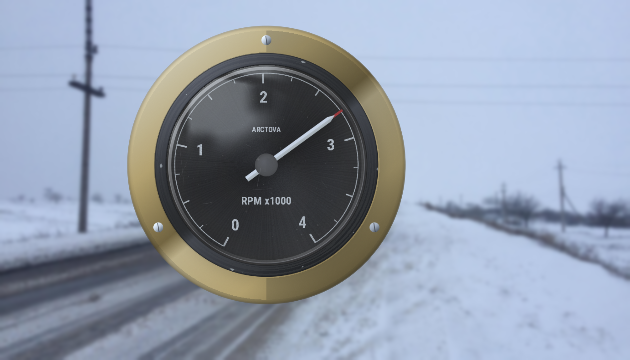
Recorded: 2750 rpm
